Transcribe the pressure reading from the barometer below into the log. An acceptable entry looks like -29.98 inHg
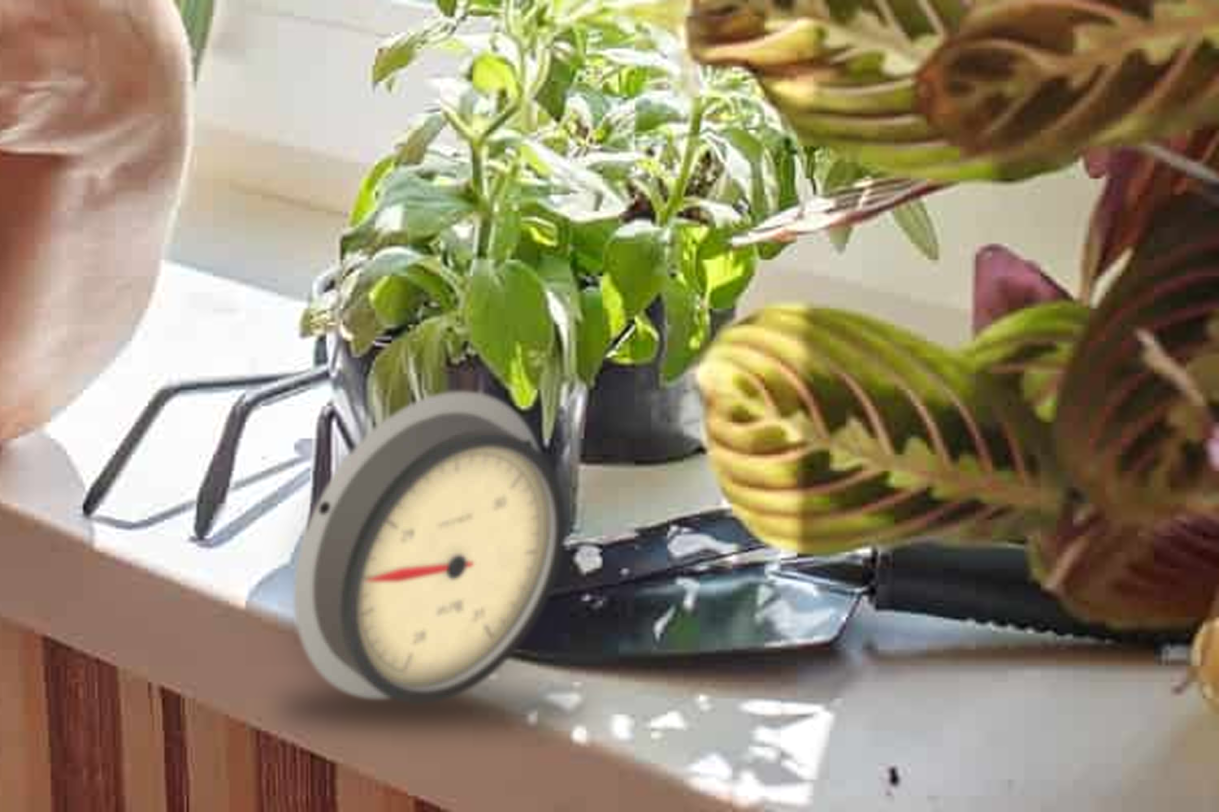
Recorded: 28.7 inHg
